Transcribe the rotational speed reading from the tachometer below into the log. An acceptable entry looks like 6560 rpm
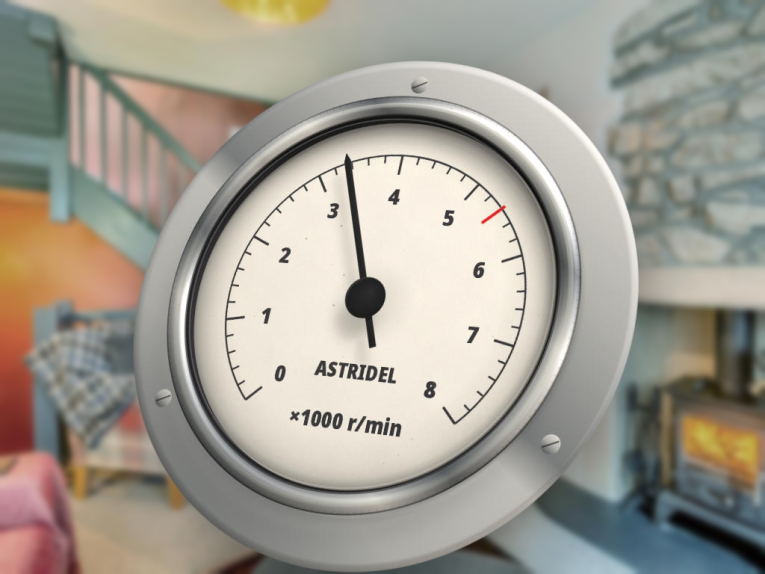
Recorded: 3400 rpm
